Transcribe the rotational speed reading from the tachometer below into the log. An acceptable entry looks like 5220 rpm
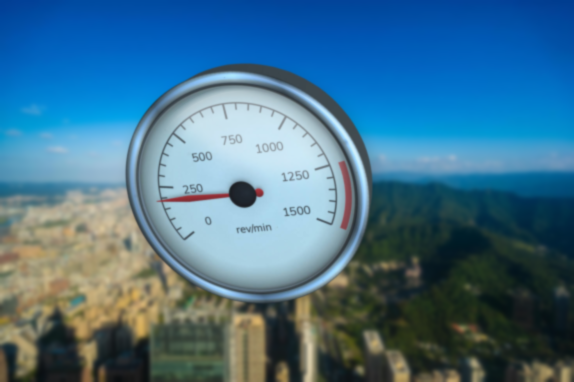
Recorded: 200 rpm
